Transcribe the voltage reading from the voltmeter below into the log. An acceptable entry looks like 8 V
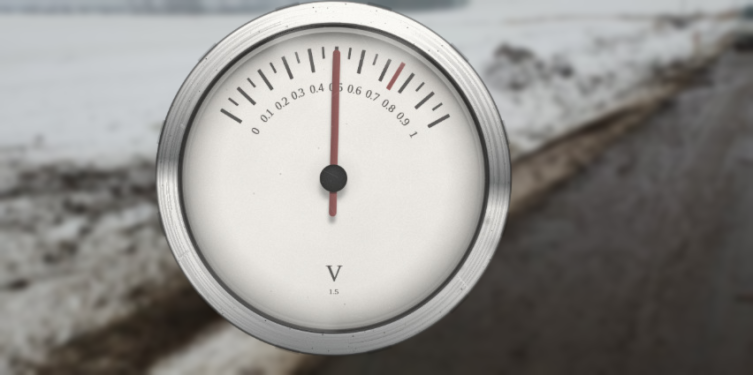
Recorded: 0.5 V
